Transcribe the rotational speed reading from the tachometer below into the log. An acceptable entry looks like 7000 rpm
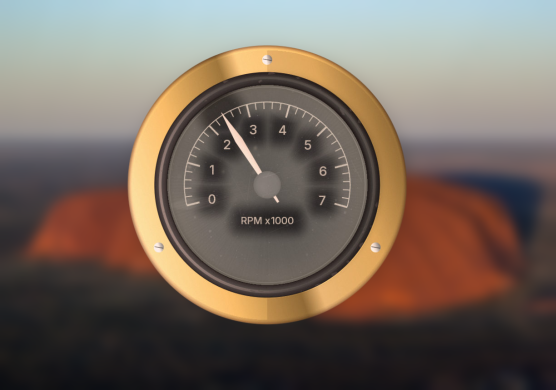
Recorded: 2400 rpm
